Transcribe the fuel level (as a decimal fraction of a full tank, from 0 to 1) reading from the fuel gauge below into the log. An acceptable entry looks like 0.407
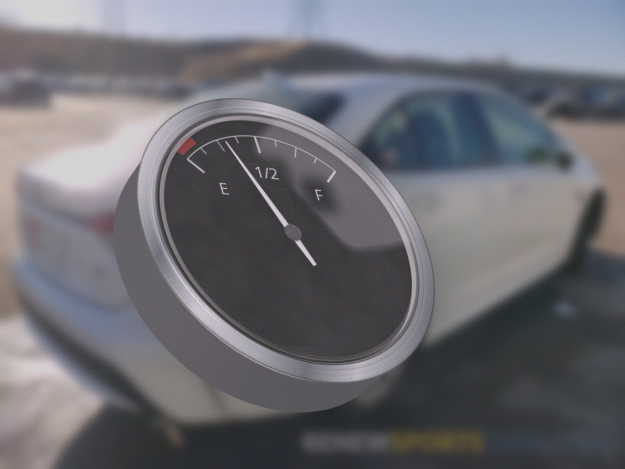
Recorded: 0.25
